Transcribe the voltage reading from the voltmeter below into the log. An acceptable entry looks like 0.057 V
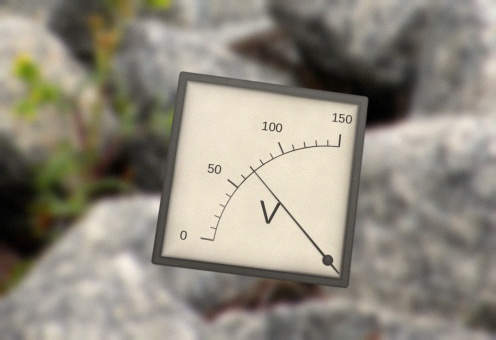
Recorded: 70 V
